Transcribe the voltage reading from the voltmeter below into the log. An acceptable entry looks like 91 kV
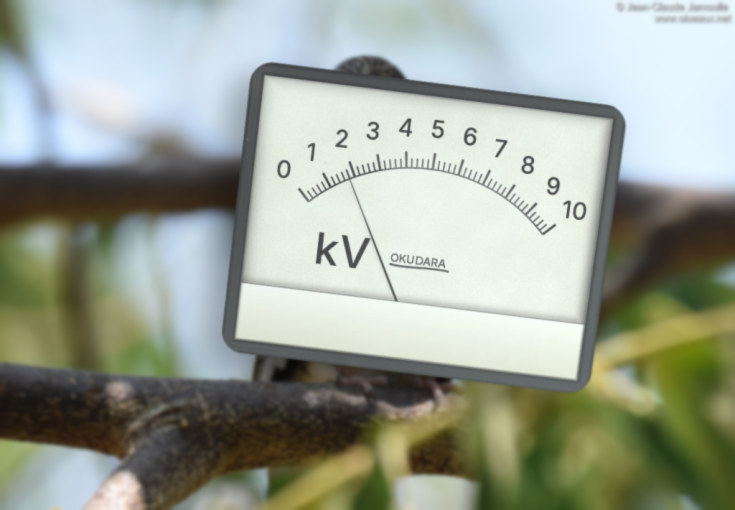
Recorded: 1.8 kV
